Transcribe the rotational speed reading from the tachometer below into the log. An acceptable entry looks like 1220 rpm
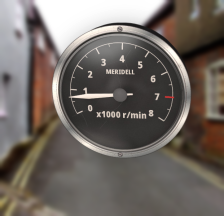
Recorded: 750 rpm
